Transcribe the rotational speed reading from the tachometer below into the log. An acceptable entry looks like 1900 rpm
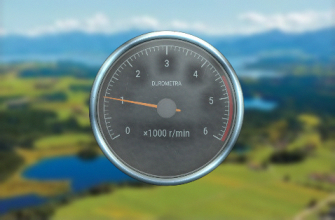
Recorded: 1000 rpm
